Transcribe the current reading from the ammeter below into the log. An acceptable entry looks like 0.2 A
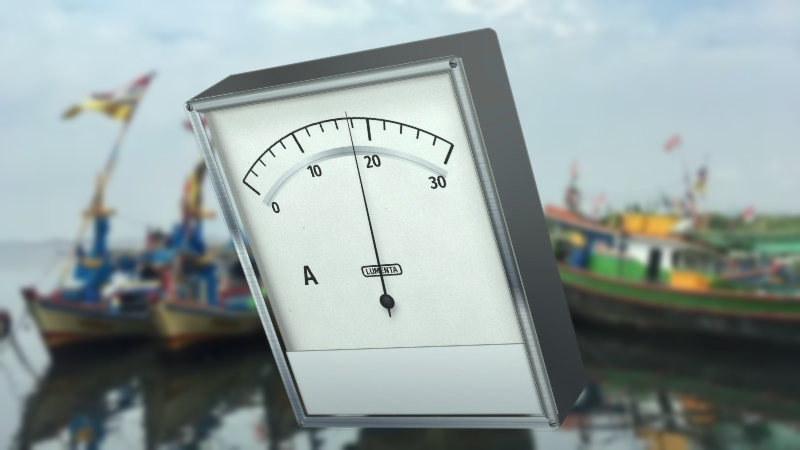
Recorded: 18 A
